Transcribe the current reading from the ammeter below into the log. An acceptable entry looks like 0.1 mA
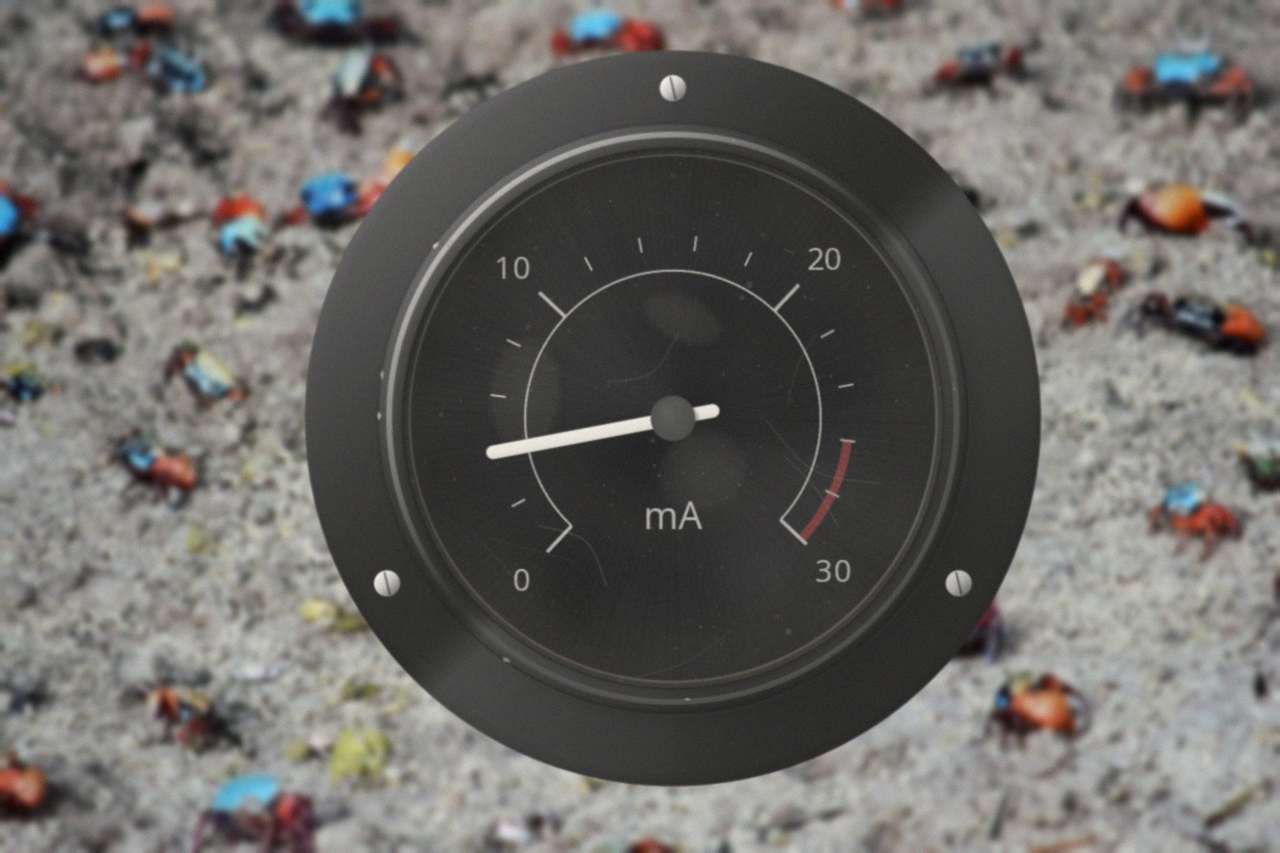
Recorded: 4 mA
